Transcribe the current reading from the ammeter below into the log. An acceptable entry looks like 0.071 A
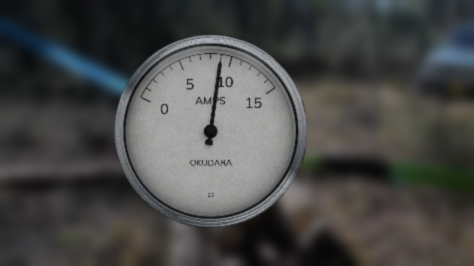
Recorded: 9 A
